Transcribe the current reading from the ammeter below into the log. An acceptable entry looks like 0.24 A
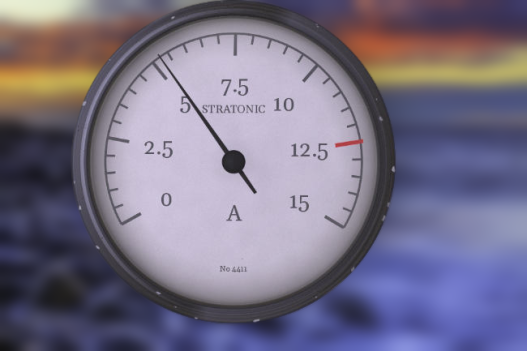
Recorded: 5.25 A
